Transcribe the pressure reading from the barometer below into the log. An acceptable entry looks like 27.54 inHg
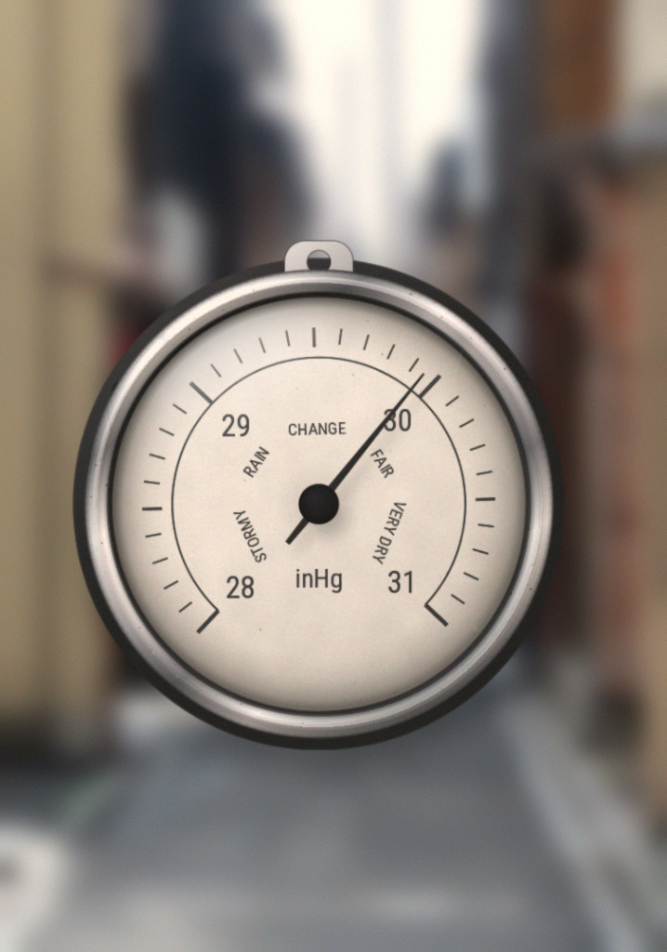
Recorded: 29.95 inHg
